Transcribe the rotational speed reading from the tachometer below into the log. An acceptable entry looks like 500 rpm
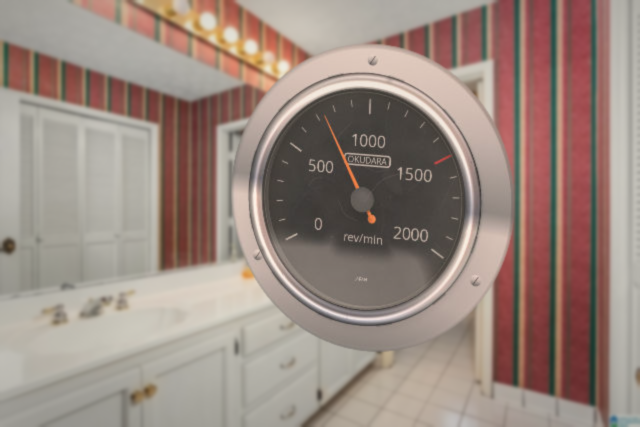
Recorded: 750 rpm
